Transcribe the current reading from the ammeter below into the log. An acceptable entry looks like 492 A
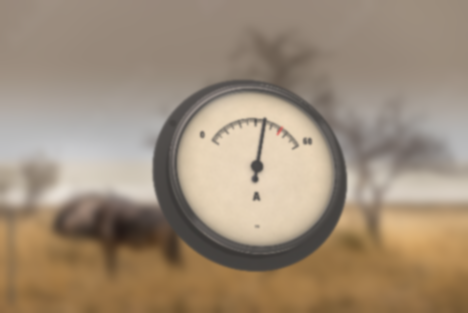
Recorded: 35 A
